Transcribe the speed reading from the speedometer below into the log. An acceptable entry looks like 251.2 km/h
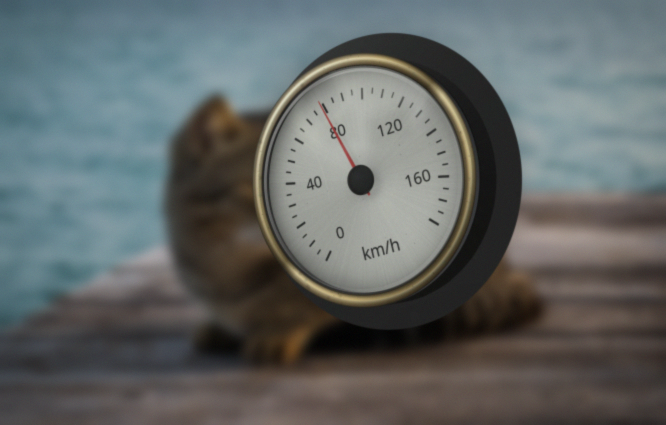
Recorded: 80 km/h
